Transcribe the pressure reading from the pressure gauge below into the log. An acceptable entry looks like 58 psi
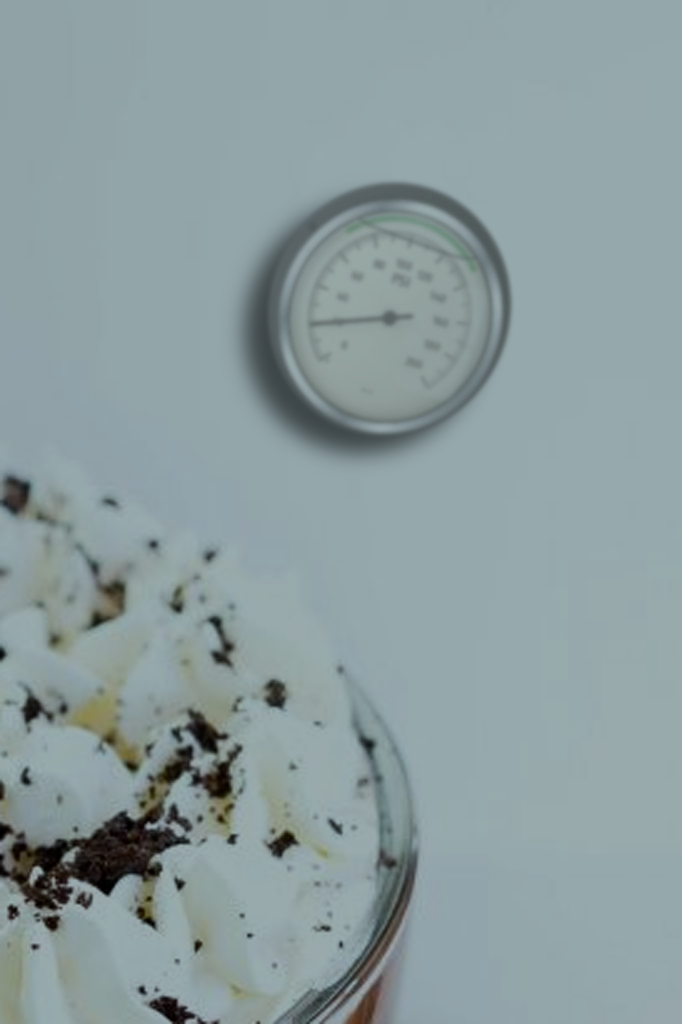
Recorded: 20 psi
